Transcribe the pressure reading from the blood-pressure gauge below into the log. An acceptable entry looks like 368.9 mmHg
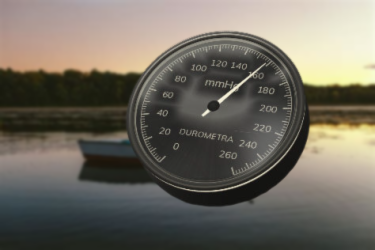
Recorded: 160 mmHg
